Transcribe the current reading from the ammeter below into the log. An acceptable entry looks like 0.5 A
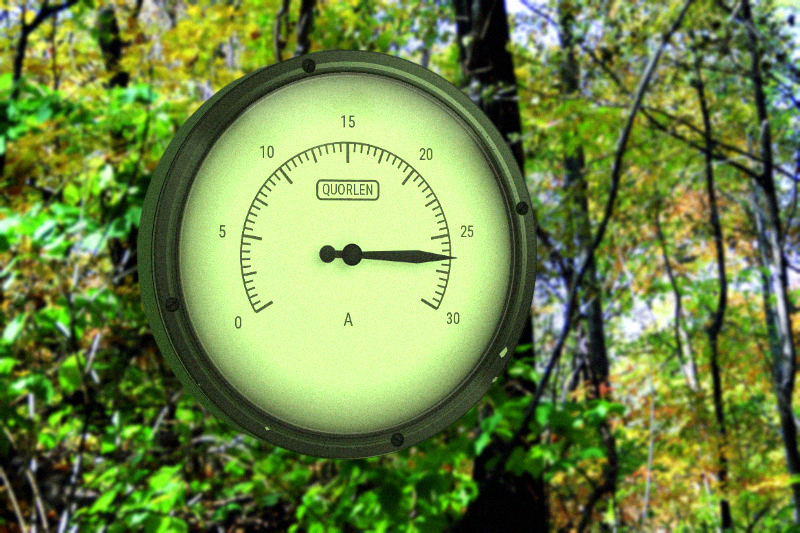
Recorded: 26.5 A
